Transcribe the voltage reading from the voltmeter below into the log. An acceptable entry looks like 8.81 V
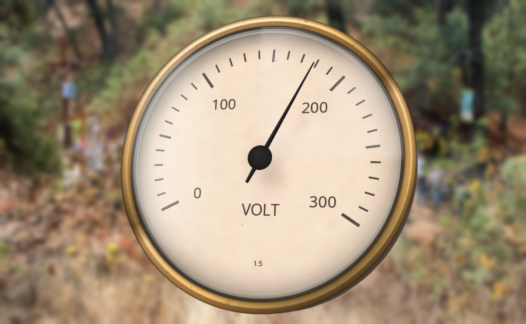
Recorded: 180 V
